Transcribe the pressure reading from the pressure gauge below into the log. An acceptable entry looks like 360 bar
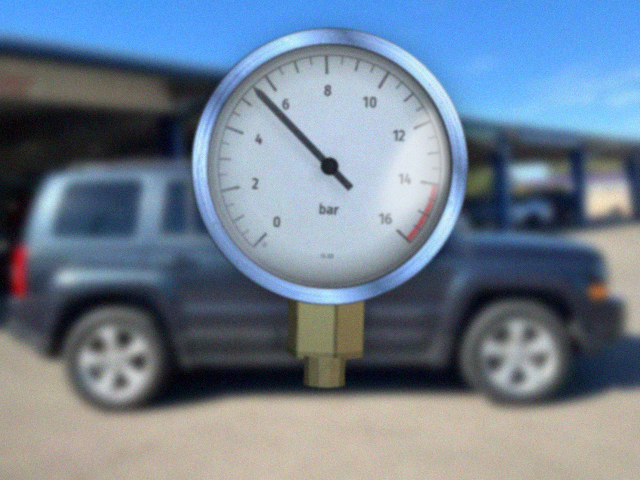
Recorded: 5.5 bar
